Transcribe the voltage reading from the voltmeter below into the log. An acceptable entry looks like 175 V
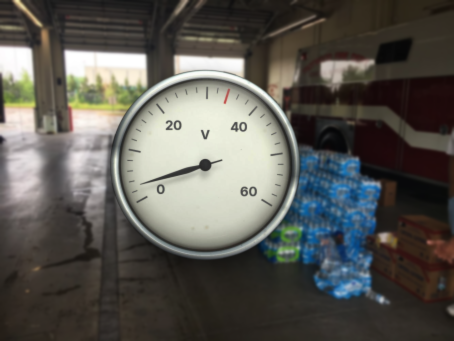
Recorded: 3 V
